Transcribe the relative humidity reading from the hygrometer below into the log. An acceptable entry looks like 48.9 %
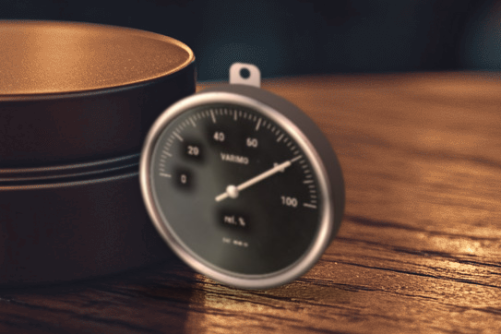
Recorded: 80 %
